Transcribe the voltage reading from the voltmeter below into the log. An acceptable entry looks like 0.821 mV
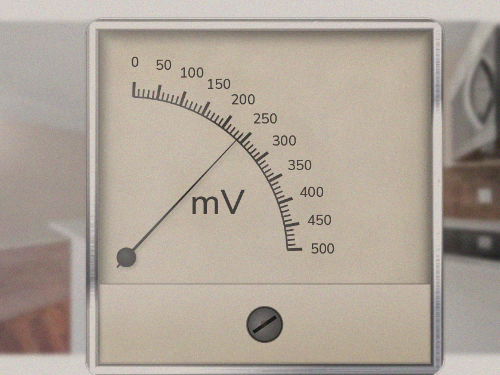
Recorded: 240 mV
